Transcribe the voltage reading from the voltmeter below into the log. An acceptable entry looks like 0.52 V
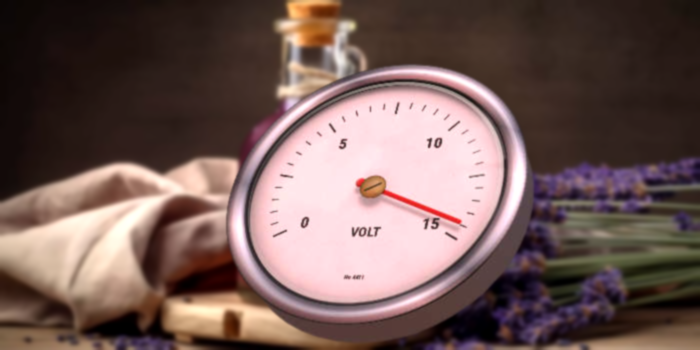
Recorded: 14.5 V
